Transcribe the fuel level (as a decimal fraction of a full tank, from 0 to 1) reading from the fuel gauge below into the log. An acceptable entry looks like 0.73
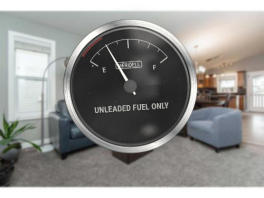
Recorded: 0.25
